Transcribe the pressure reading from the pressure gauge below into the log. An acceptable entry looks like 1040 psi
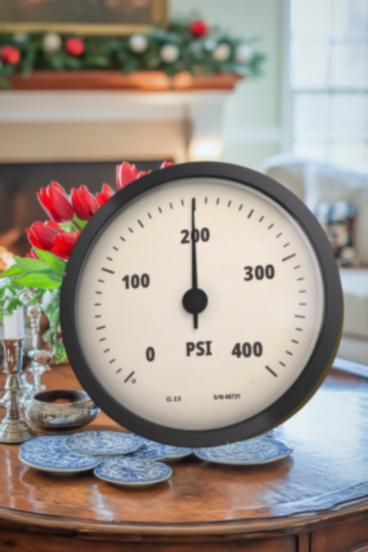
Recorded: 200 psi
